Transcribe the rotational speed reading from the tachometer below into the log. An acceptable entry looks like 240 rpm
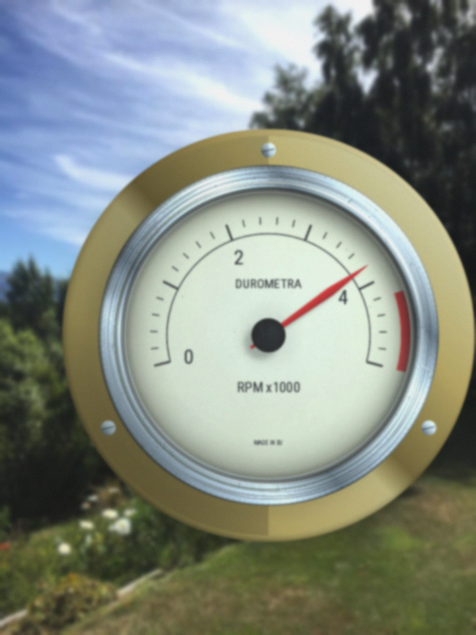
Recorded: 3800 rpm
